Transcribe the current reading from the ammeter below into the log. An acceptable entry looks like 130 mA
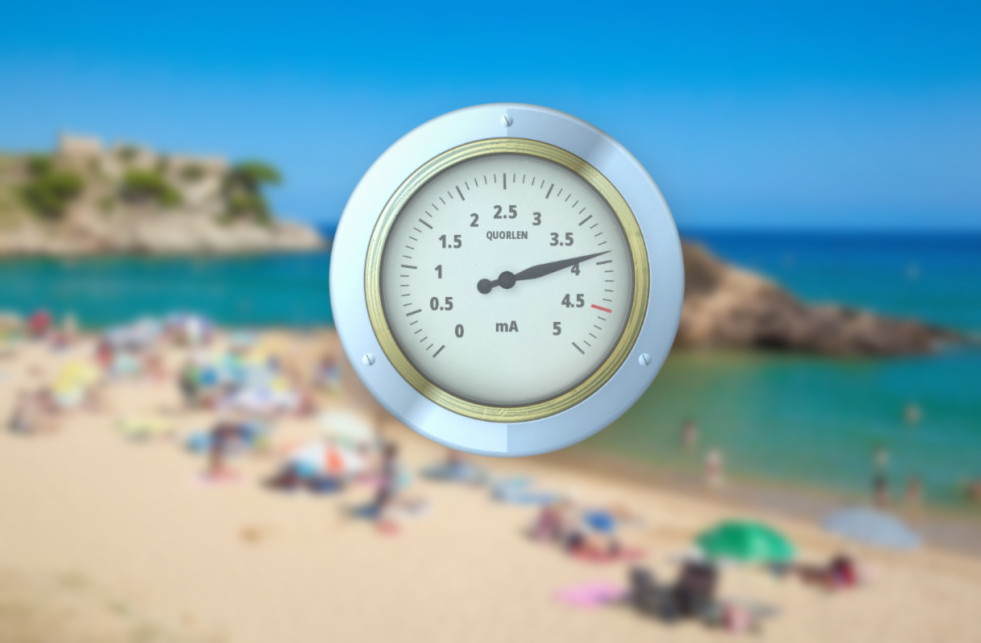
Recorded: 3.9 mA
